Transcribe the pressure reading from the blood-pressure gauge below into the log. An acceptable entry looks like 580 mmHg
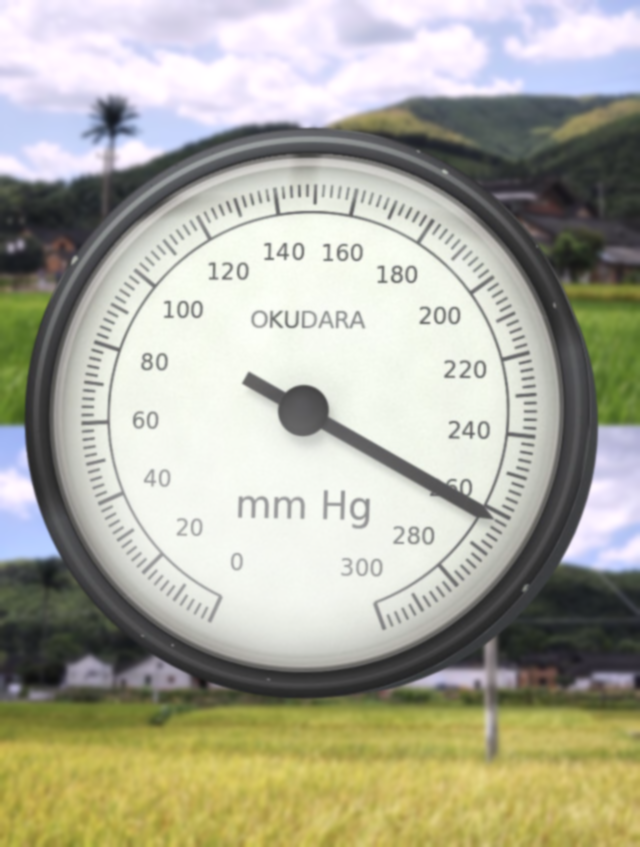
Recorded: 262 mmHg
